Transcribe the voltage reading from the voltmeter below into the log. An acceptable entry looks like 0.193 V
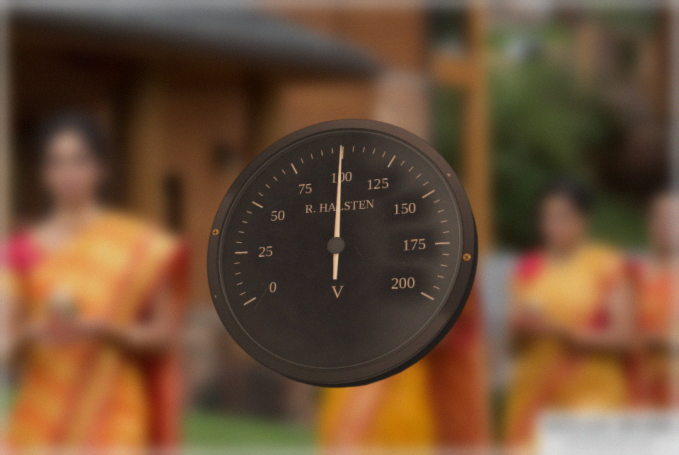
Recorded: 100 V
